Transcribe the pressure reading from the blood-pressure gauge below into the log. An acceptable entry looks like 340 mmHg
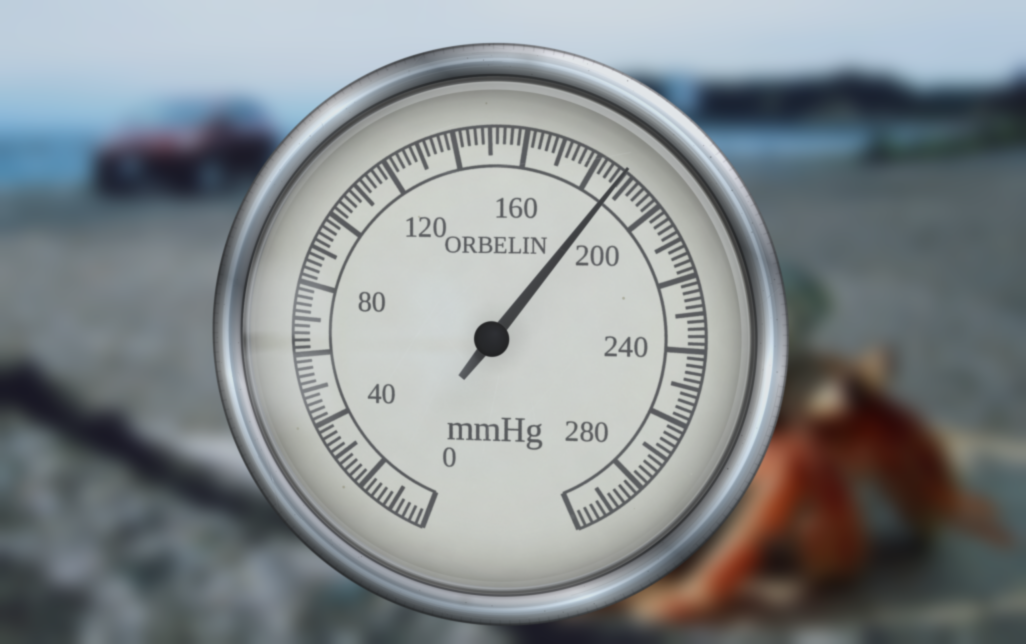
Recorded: 188 mmHg
